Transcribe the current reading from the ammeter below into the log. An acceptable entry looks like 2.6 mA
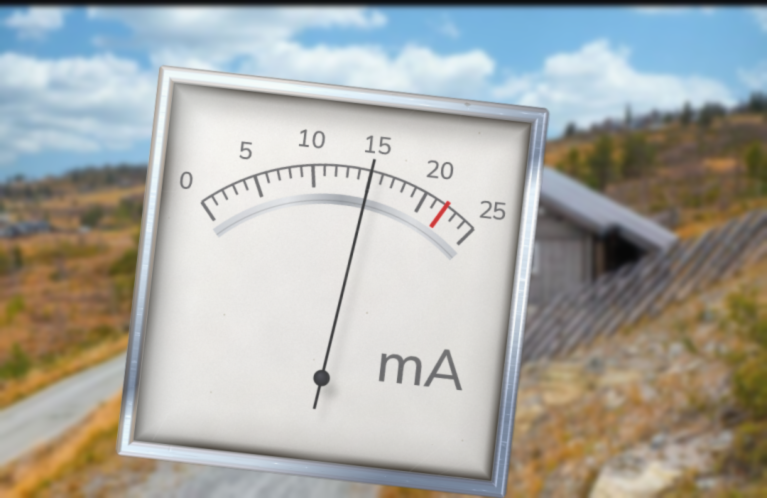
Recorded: 15 mA
